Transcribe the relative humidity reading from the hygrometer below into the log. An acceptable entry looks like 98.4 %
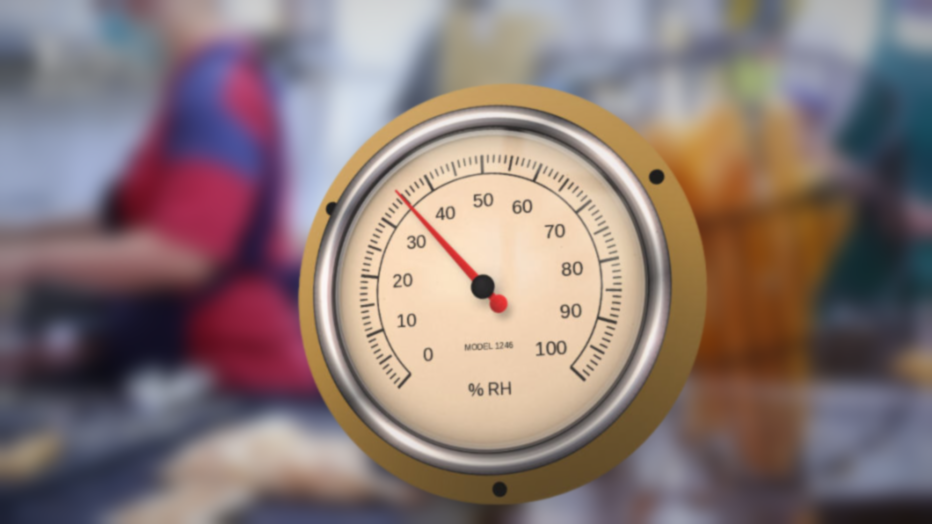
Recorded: 35 %
